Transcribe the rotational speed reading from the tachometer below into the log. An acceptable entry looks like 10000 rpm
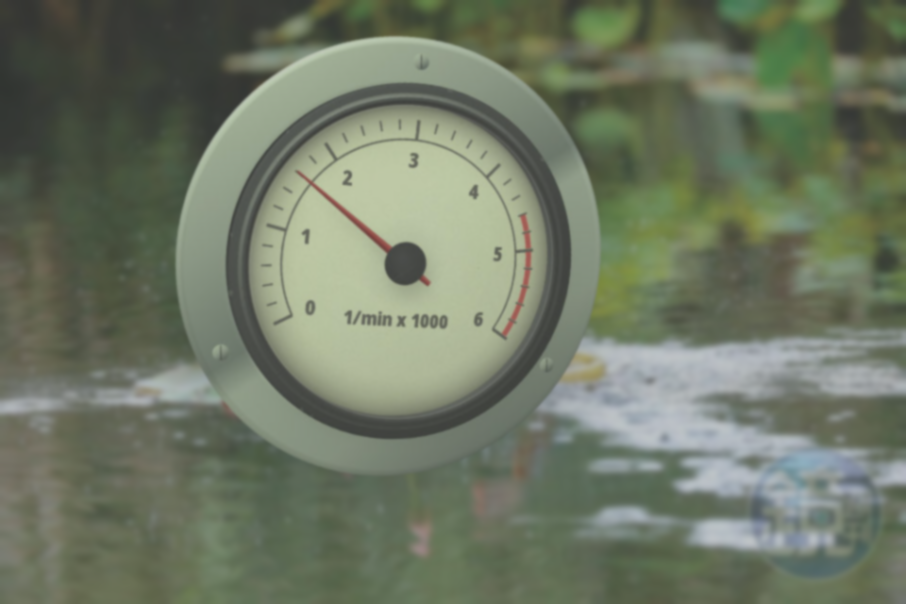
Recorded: 1600 rpm
